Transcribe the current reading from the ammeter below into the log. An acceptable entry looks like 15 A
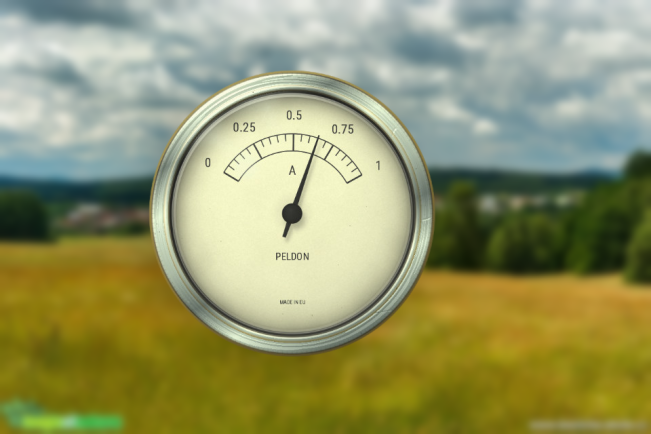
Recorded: 0.65 A
